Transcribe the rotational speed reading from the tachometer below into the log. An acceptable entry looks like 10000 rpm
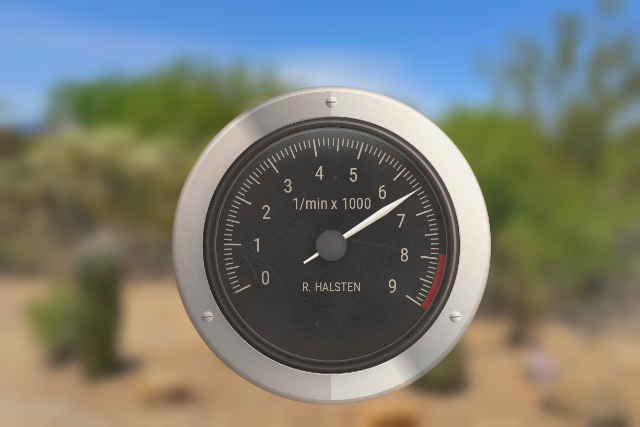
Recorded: 6500 rpm
